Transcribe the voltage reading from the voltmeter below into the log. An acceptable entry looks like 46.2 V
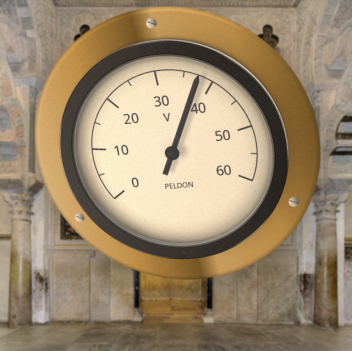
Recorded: 37.5 V
